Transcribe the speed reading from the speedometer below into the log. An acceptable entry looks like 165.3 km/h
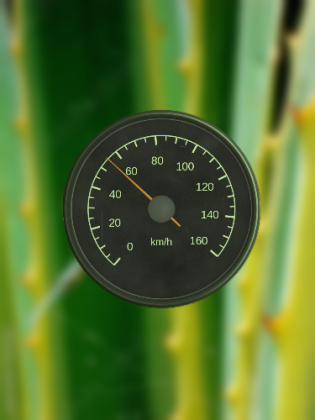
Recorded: 55 km/h
